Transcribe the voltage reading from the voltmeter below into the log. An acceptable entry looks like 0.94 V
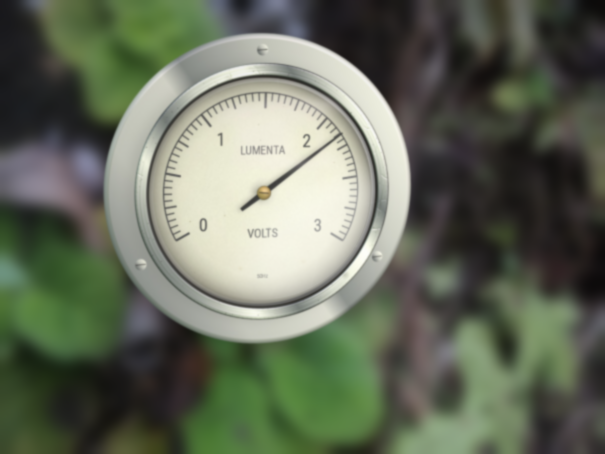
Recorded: 2.15 V
